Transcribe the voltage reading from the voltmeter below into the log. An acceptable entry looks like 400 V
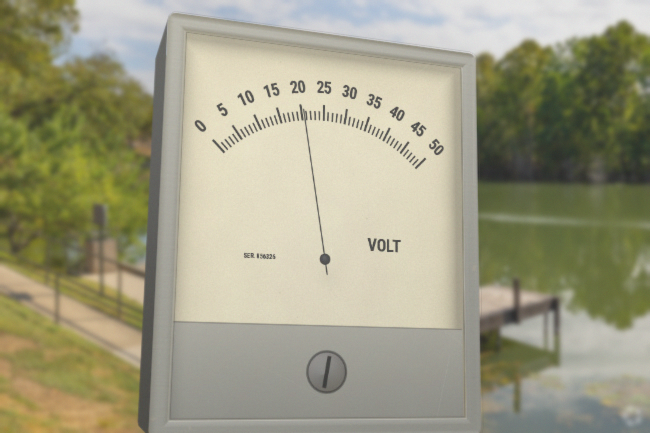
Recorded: 20 V
